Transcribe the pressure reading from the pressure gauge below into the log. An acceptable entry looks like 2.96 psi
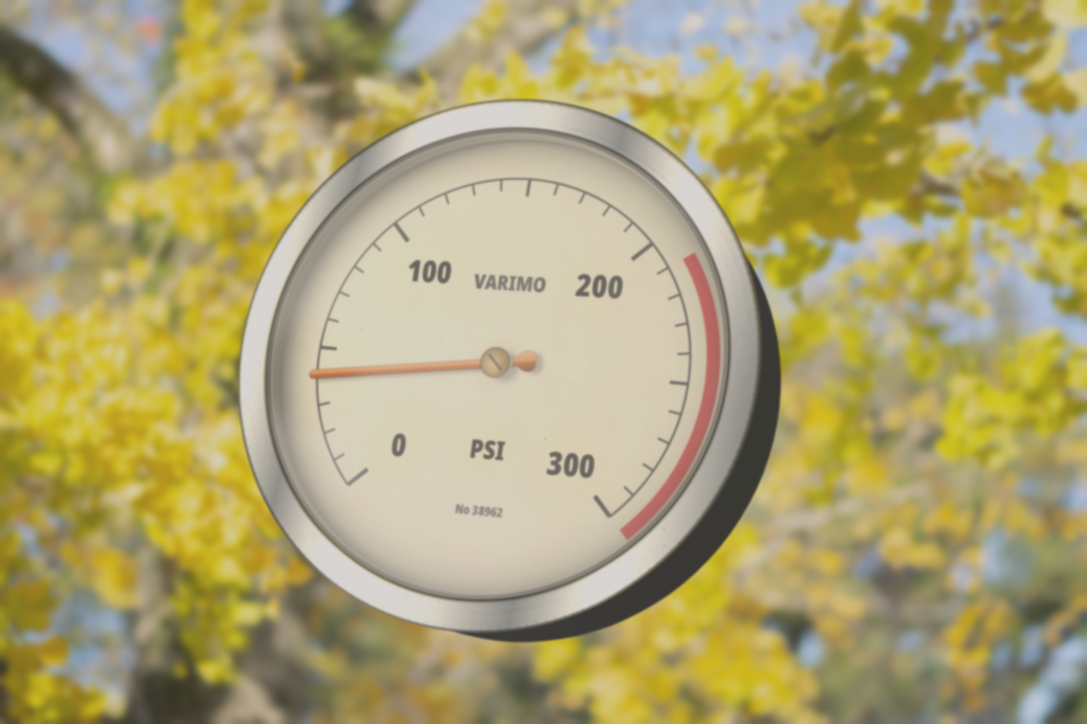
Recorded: 40 psi
